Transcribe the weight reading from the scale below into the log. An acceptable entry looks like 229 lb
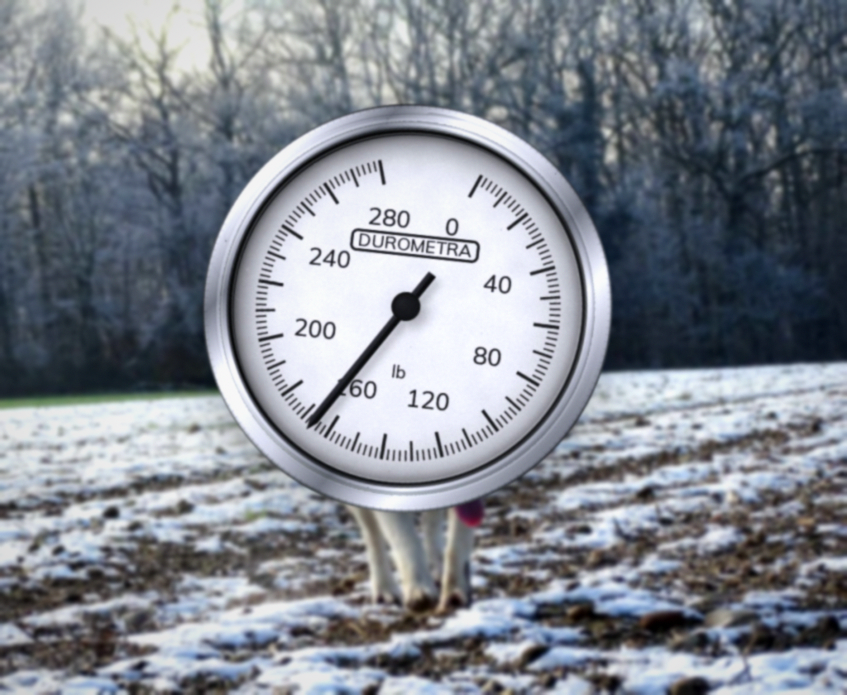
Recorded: 166 lb
